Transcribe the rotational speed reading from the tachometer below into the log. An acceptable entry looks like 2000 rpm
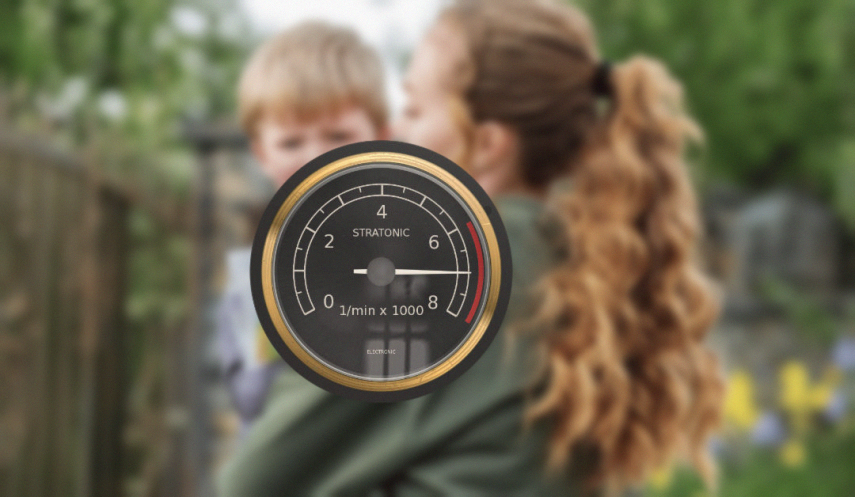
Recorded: 7000 rpm
